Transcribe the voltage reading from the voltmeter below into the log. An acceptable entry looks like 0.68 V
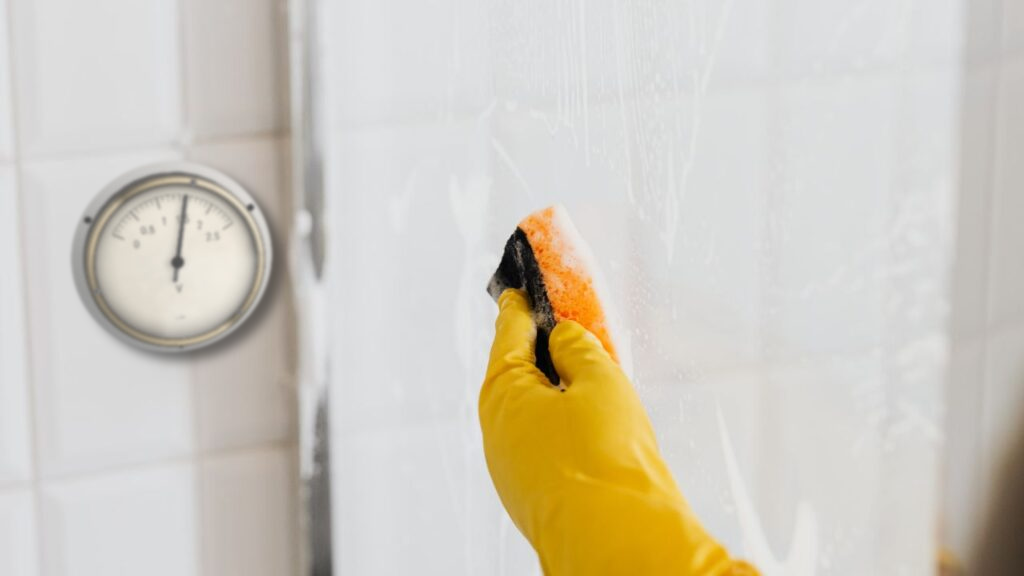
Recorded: 1.5 V
